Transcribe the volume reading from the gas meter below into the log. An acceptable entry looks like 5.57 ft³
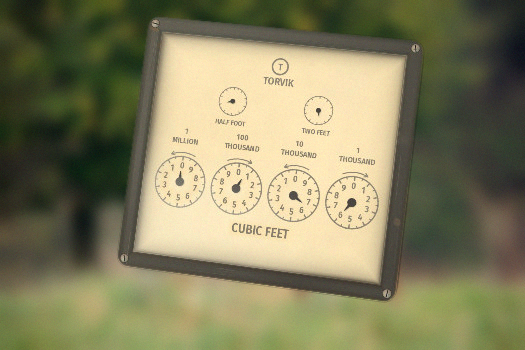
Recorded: 6600 ft³
